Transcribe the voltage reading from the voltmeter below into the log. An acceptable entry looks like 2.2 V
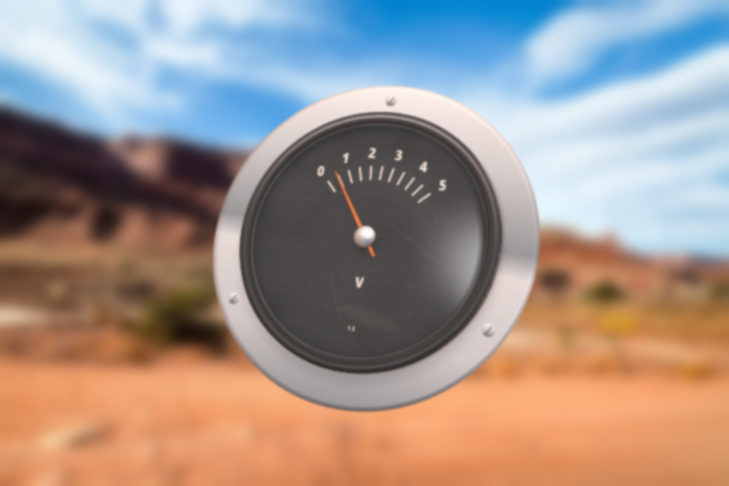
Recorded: 0.5 V
